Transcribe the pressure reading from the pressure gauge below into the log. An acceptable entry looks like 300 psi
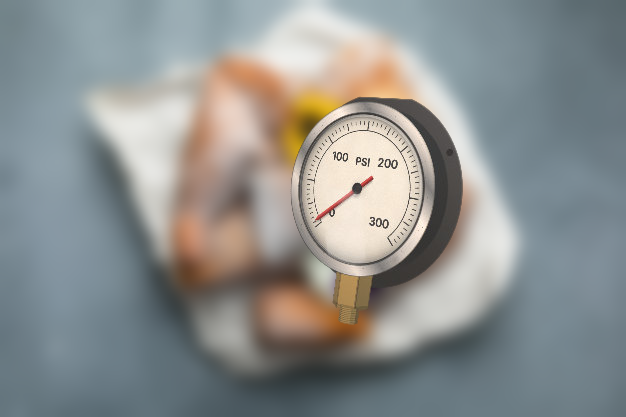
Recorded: 5 psi
